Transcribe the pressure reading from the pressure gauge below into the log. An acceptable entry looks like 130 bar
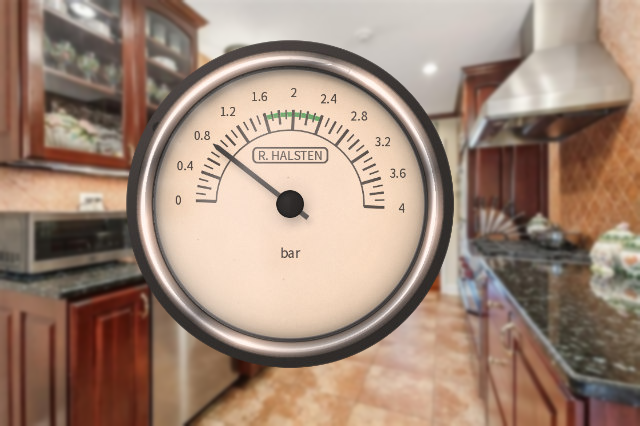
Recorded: 0.8 bar
